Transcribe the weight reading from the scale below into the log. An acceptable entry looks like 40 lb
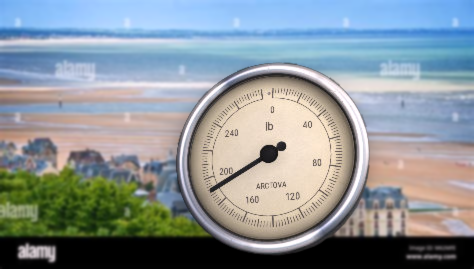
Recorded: 190 lb
